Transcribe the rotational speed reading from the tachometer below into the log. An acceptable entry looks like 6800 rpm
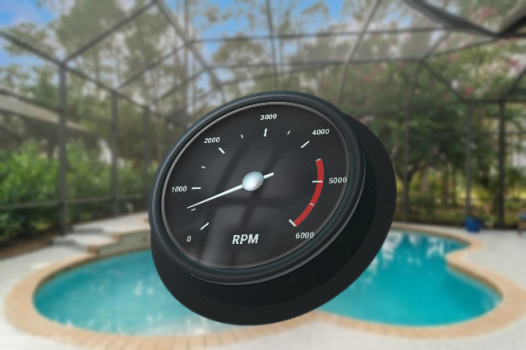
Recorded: 500 rpm
